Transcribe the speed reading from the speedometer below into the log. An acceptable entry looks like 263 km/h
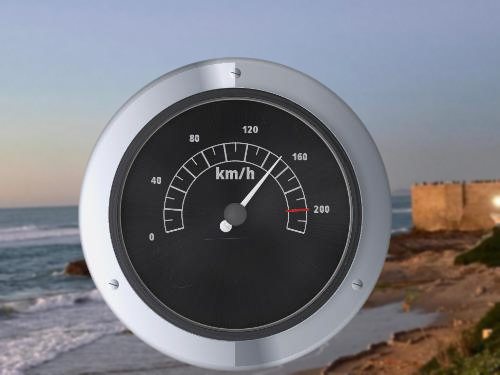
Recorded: 150 km/h
